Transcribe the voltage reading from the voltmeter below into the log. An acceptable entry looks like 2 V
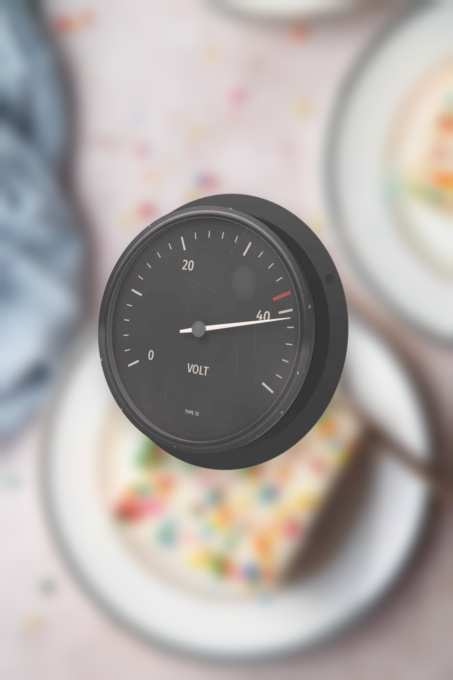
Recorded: 41 V
